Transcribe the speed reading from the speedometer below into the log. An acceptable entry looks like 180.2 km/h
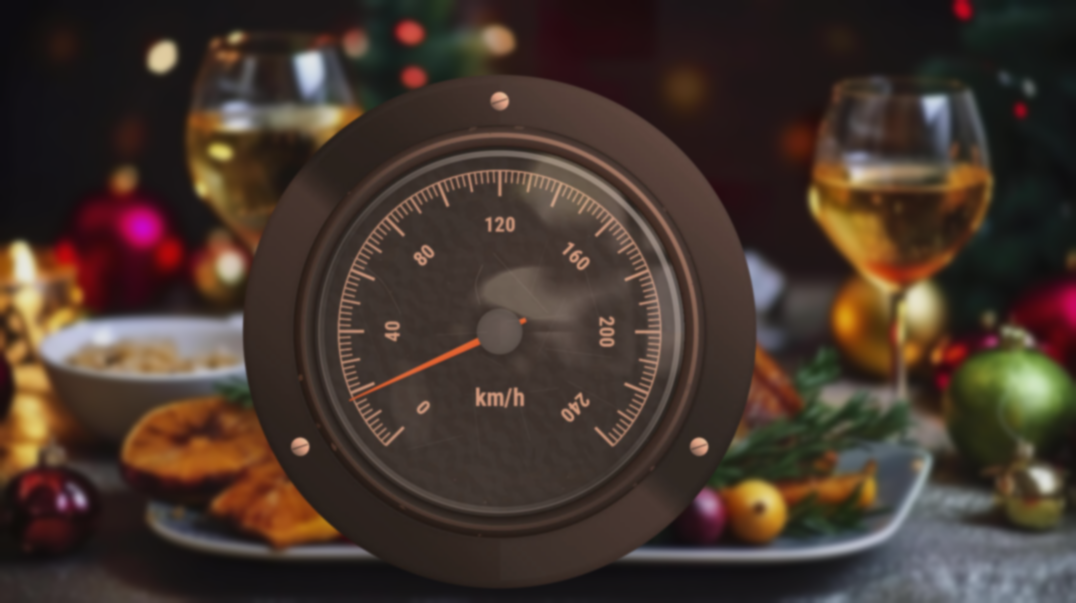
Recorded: 18 km/h
